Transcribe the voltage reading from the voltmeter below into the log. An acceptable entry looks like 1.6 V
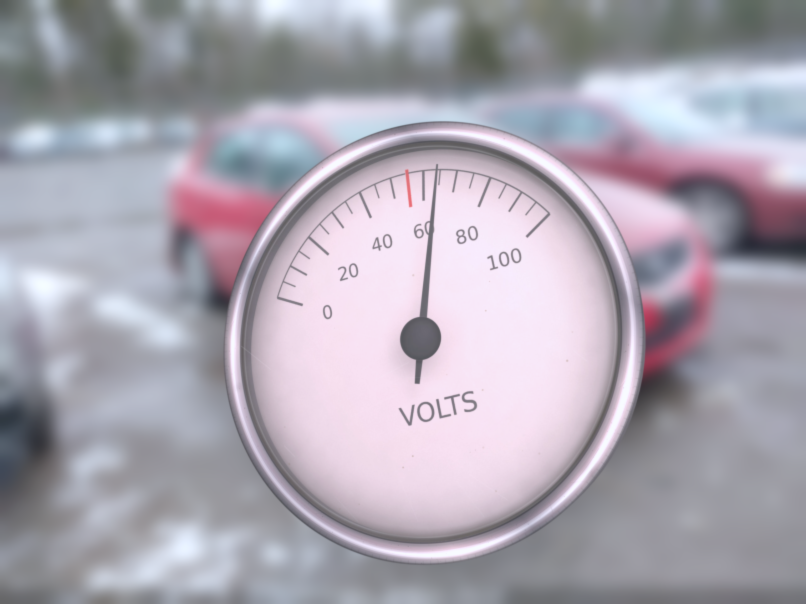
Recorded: 65 V
